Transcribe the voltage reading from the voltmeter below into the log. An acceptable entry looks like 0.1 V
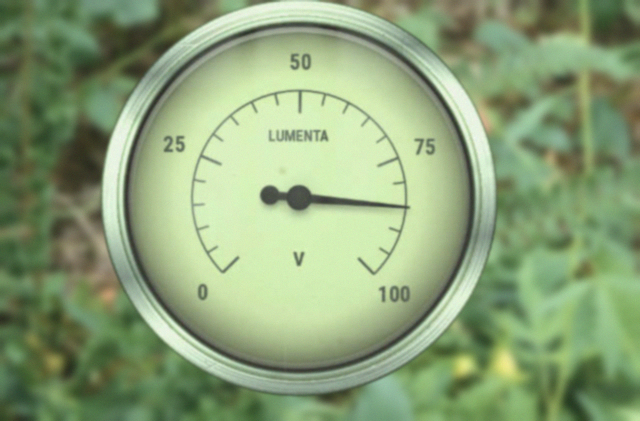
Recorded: 85 V
